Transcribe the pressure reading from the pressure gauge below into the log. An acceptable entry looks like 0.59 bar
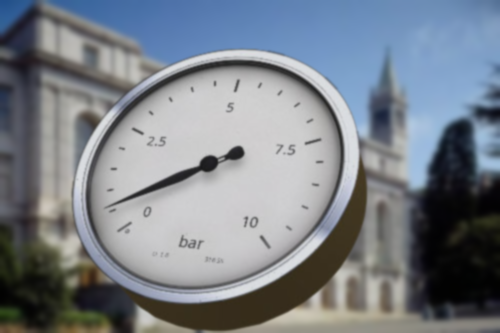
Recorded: 0.5 bar
